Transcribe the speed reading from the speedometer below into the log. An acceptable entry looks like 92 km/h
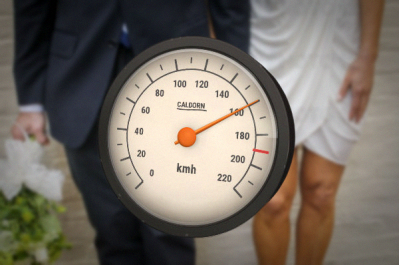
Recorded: 160 km/h
